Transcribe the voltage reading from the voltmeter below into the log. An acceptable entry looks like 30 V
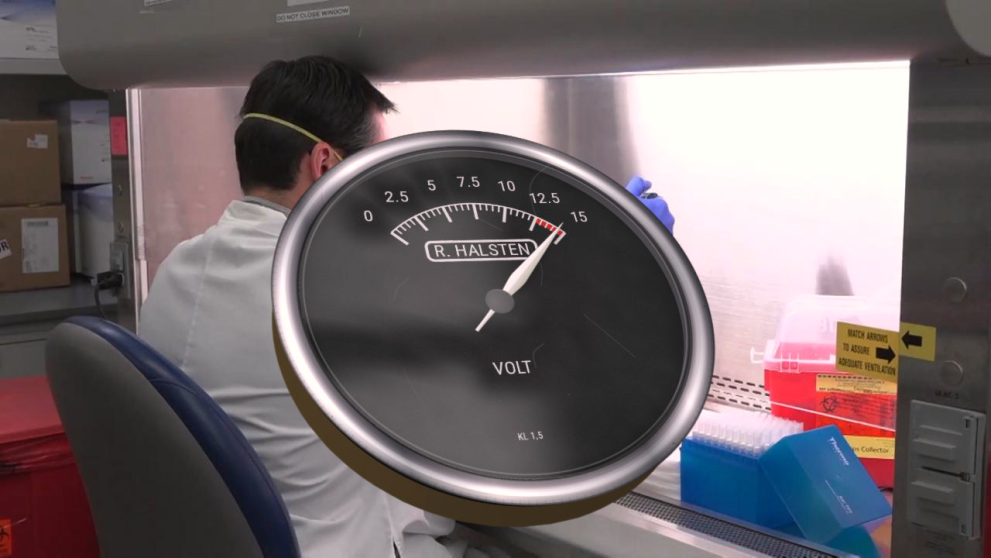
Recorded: 14.5 V
